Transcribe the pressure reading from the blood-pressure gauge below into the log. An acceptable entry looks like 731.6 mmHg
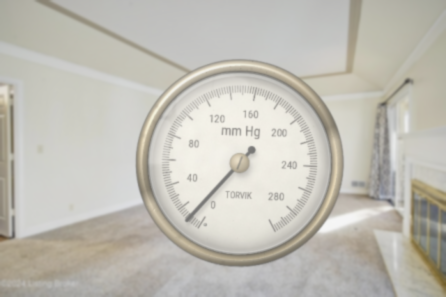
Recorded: 10 mmHg
